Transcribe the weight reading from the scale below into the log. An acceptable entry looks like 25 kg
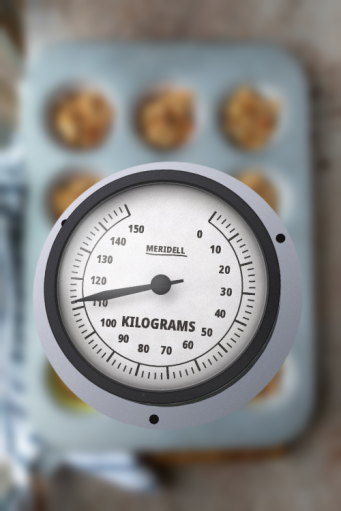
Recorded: 112 kg
